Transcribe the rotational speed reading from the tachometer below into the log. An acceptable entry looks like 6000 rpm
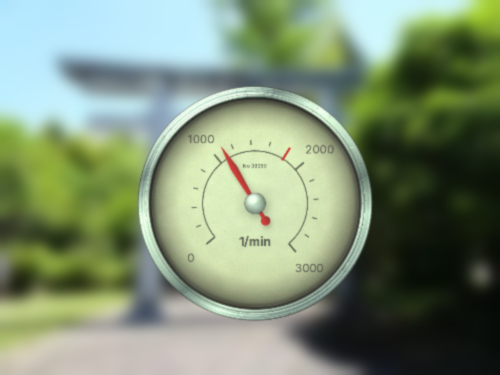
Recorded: 1100 rpm
